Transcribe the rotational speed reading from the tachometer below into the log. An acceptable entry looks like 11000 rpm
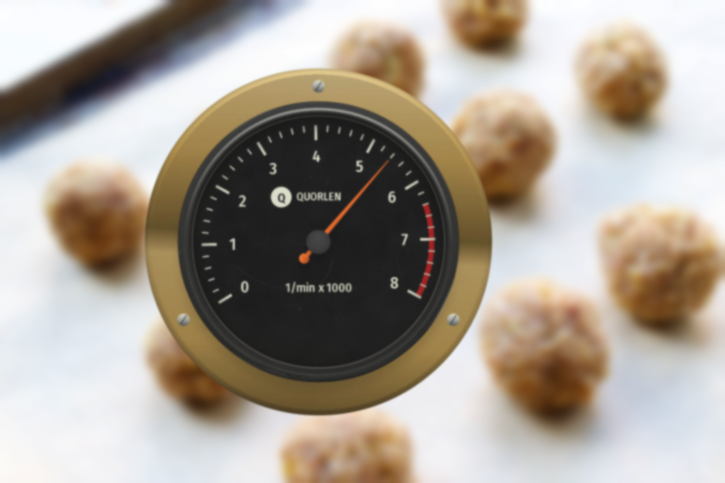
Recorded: 5400 rpm
